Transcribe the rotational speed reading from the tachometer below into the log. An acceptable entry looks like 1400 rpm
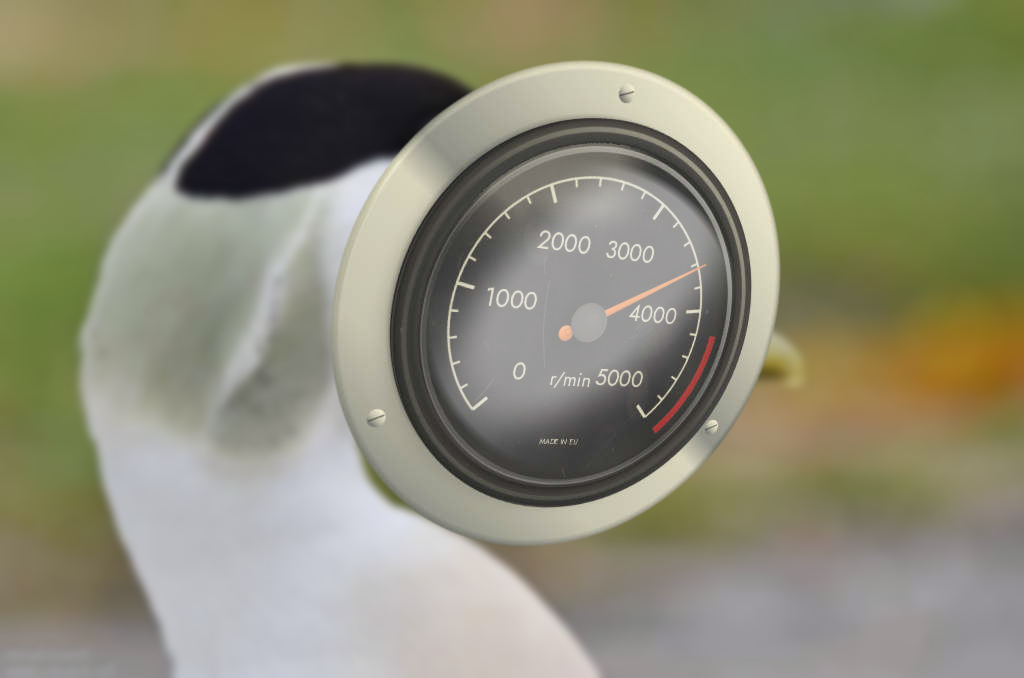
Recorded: 3600 rpm
